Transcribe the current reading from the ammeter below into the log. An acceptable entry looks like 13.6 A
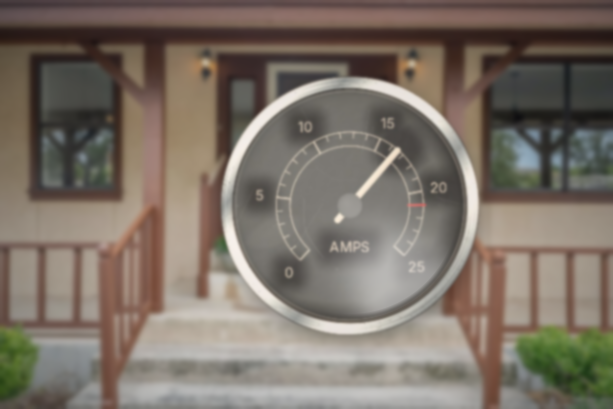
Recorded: 16.5 A
